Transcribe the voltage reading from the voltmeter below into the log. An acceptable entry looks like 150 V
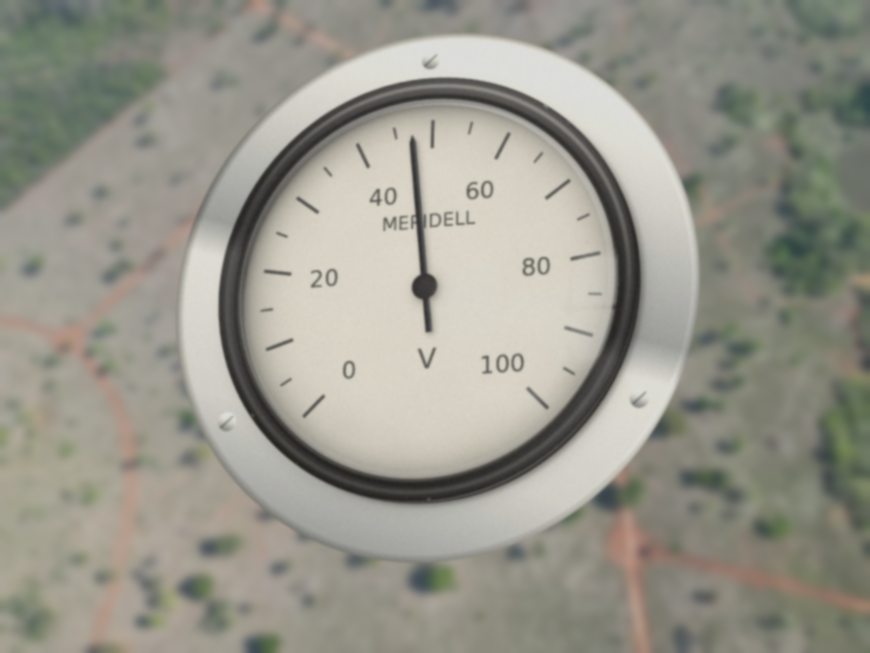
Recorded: 47.5 V
